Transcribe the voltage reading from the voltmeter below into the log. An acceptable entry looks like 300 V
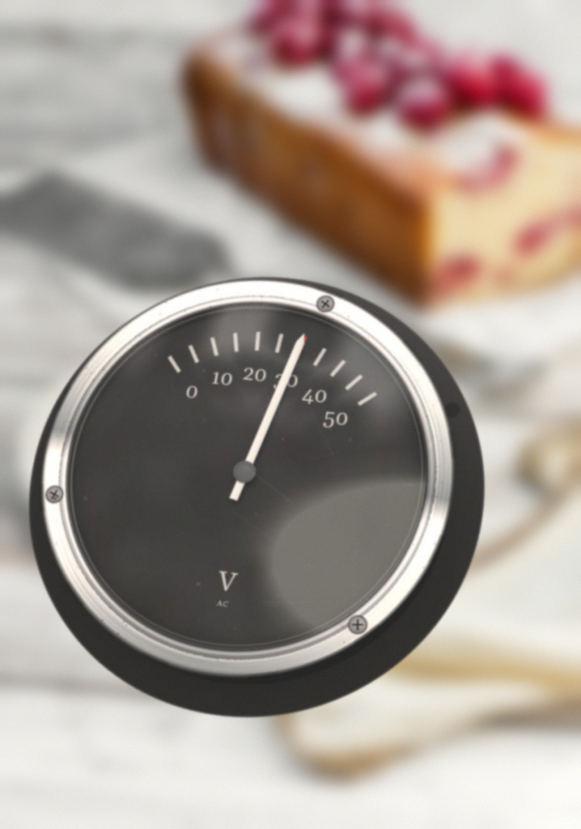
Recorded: 30 V
